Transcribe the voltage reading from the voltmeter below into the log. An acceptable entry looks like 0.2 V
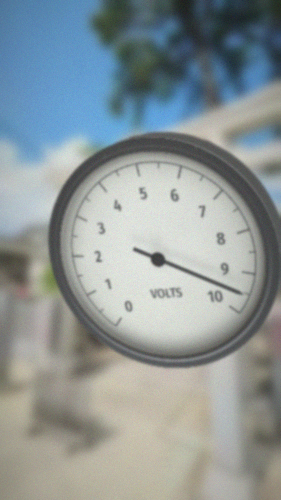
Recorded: 9.5 V
